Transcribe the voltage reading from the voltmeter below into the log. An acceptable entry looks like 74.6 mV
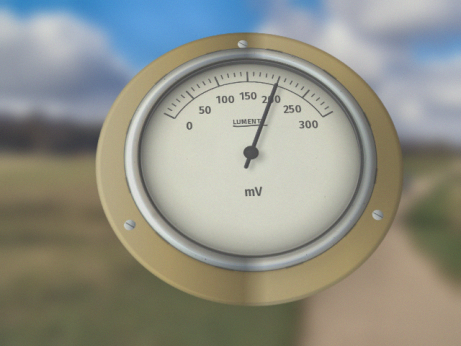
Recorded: 200 mV
